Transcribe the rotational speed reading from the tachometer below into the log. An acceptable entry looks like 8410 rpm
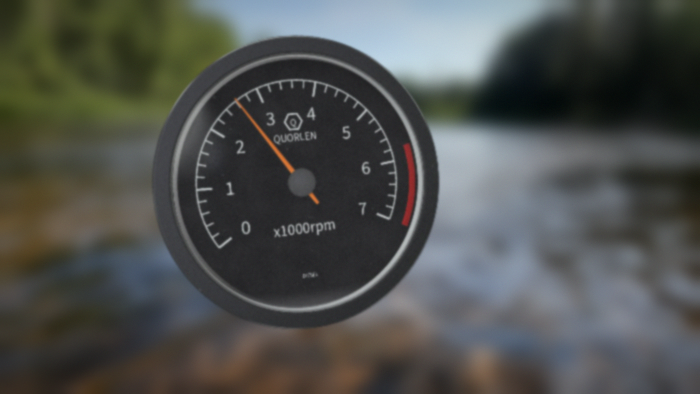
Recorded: 2600 rpm
